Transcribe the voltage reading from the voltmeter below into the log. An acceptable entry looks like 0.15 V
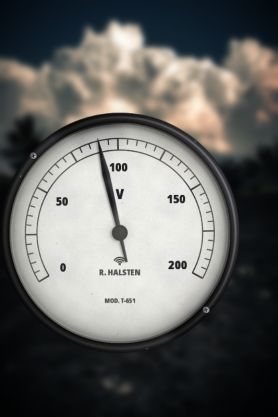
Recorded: 90 V
